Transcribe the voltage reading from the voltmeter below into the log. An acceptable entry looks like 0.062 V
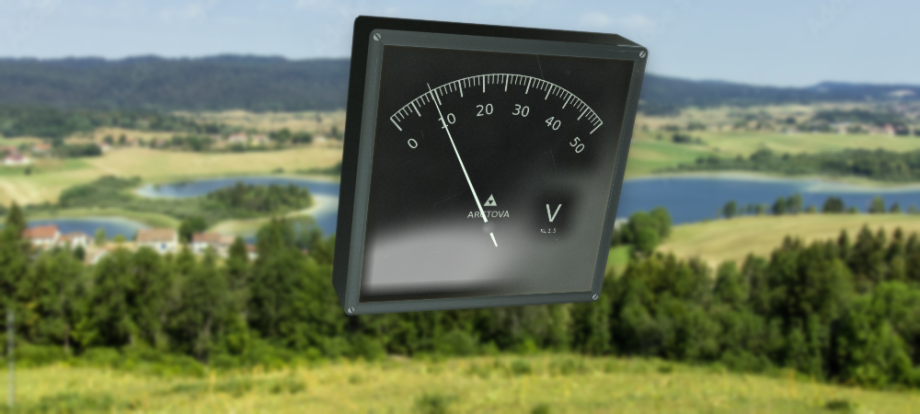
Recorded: 9 V
